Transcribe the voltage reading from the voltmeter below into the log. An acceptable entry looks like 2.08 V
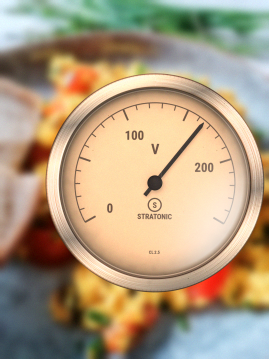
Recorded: 165 V
